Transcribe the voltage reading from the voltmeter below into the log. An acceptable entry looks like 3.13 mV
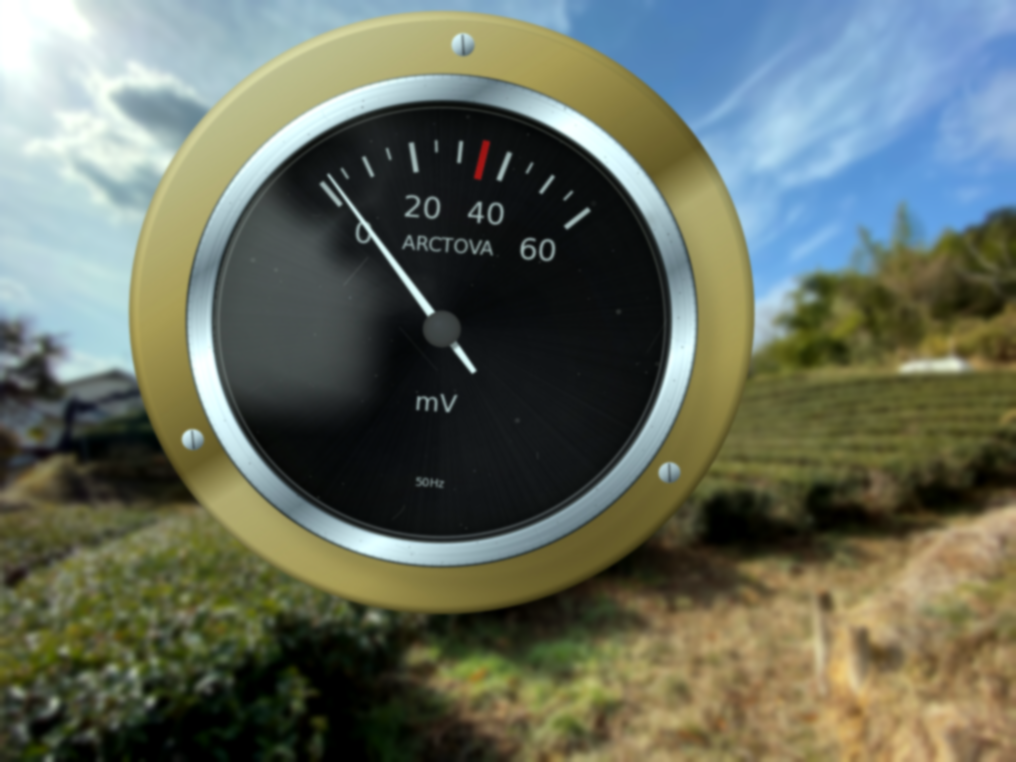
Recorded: 2.5 mV
